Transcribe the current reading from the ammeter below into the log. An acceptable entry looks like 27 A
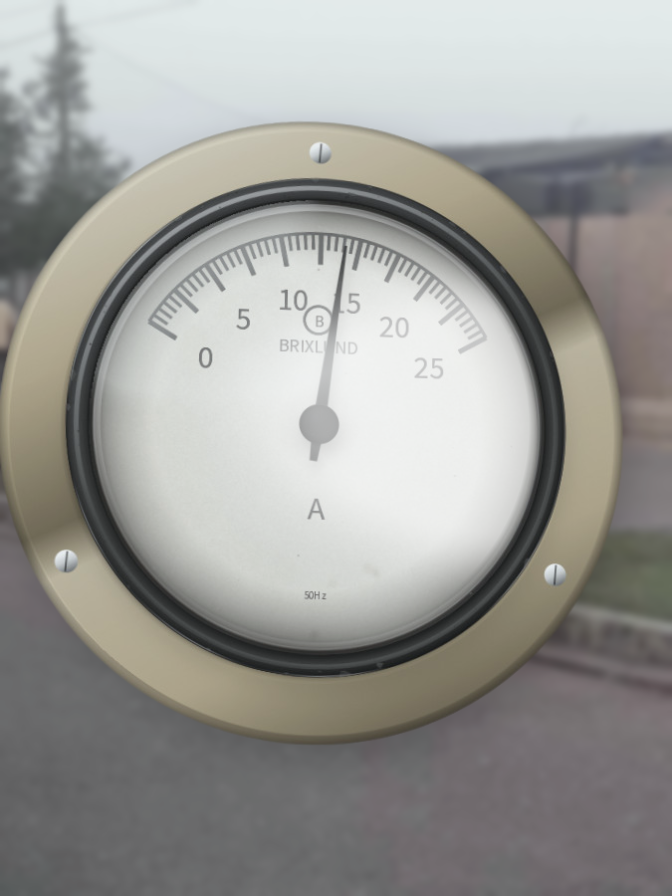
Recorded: 14 A
